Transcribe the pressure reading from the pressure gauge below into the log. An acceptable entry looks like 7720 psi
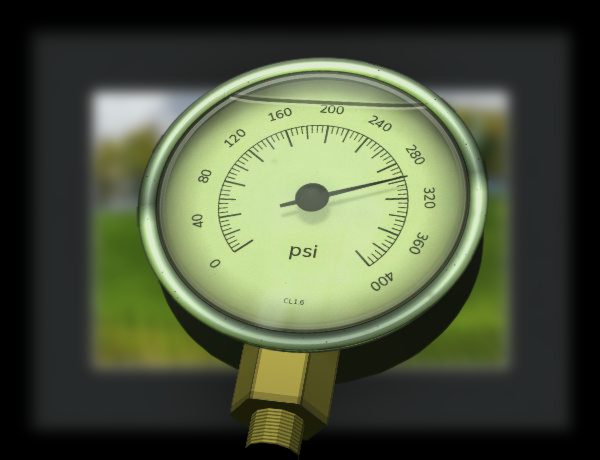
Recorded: 300 psi
